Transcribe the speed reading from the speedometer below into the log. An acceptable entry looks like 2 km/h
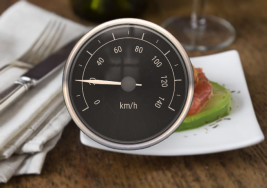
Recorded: 20 km/h
